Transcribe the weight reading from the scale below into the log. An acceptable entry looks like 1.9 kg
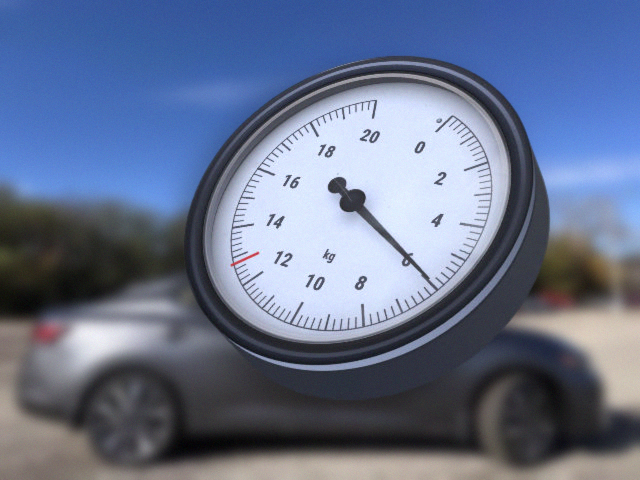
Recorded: 6 kg
